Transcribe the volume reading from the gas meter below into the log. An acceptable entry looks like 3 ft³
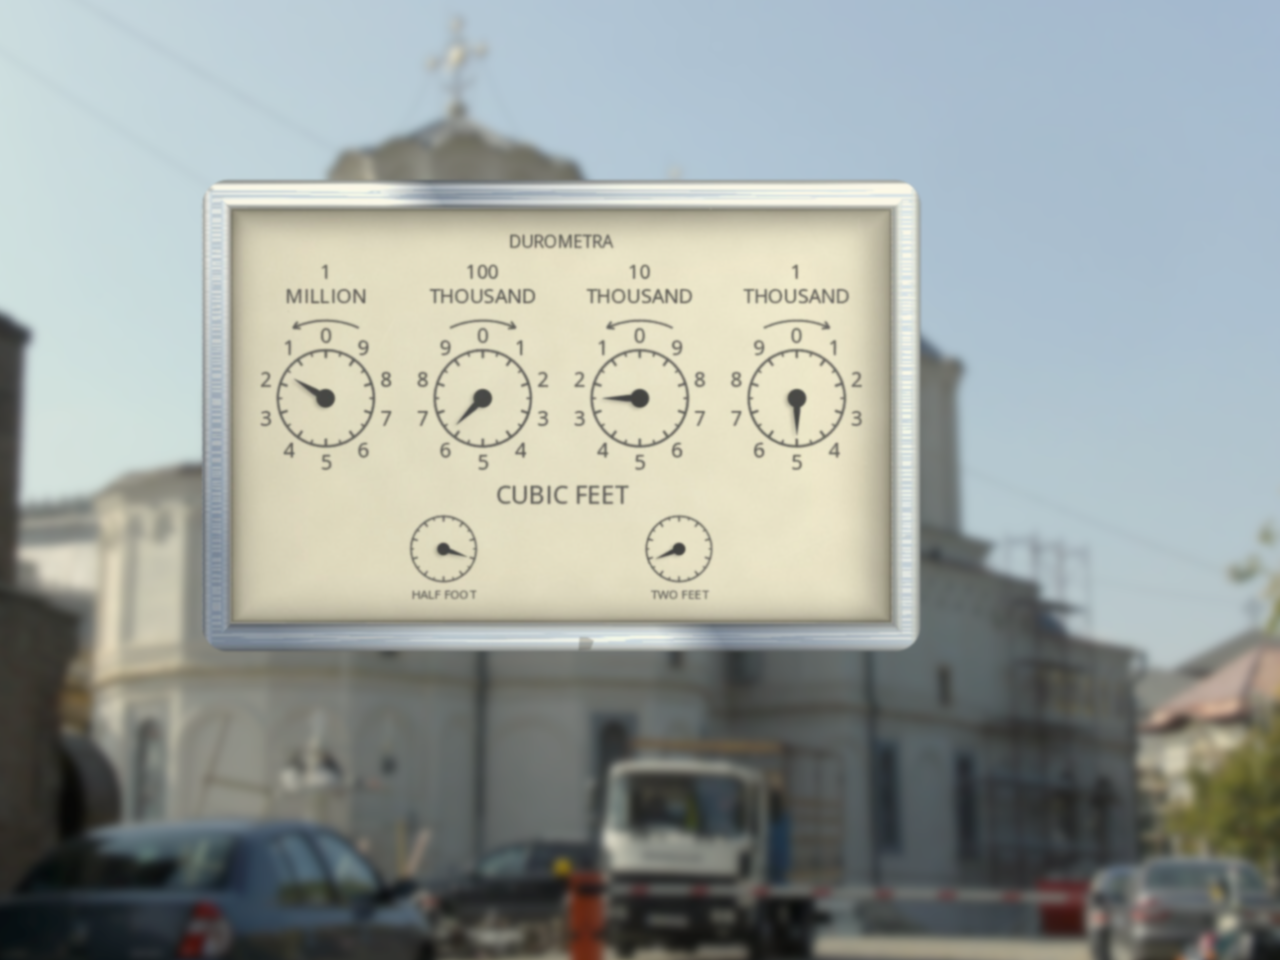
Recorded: 162500 ft³
